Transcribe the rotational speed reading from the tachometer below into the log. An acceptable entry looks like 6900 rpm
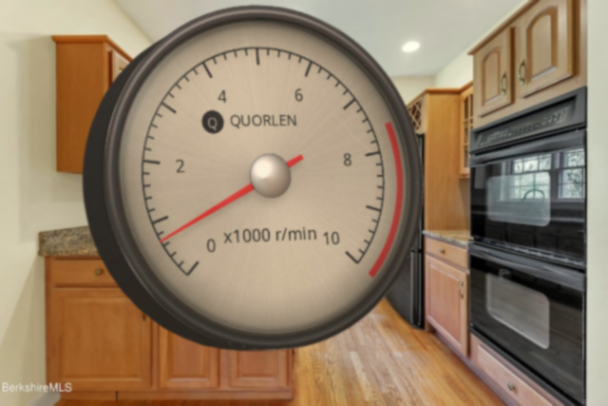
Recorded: 700 rpm
